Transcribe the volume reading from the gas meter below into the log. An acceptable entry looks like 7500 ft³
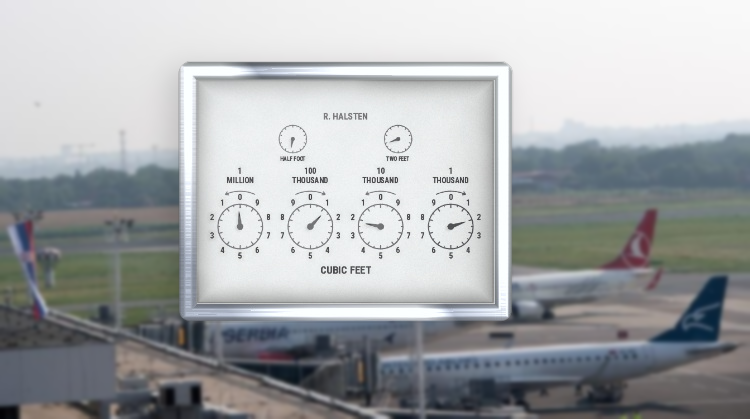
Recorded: 12200 ft³
